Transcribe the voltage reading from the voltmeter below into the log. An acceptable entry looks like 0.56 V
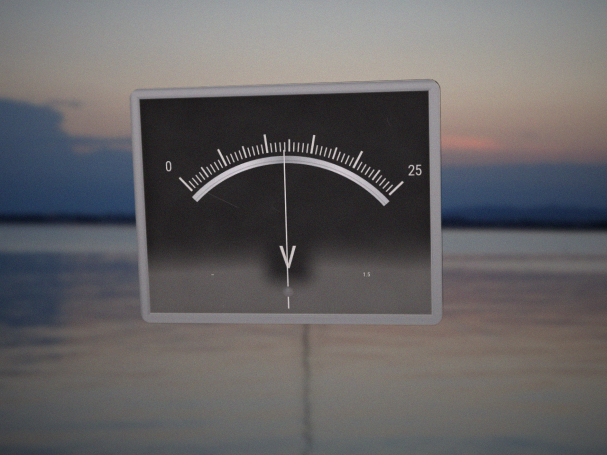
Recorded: 12 V
